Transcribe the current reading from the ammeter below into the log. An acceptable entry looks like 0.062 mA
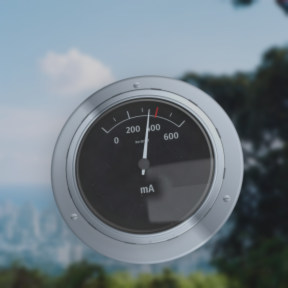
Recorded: 350 mA
